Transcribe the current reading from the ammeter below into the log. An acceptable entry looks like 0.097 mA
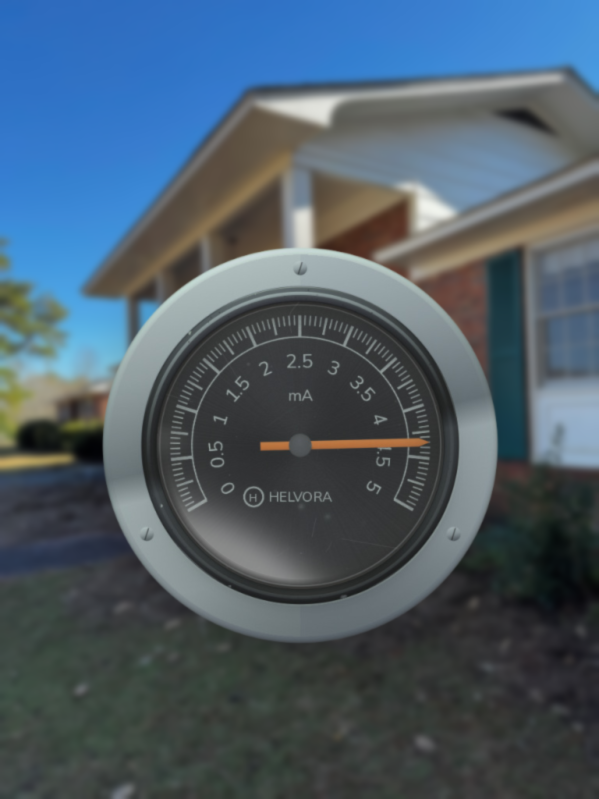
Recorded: 4.35 mA
